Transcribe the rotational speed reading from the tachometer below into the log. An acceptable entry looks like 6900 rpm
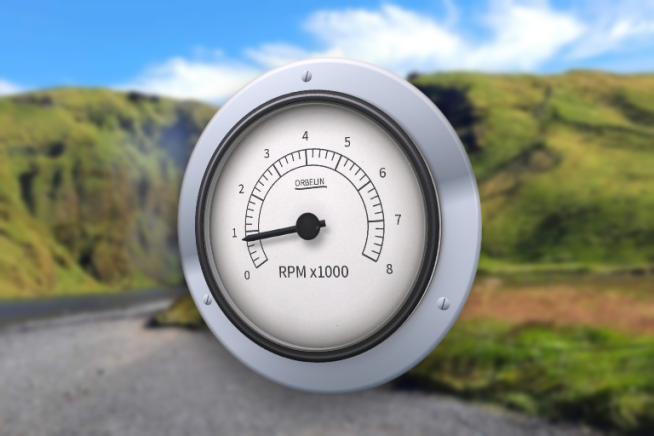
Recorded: 800 rpm
